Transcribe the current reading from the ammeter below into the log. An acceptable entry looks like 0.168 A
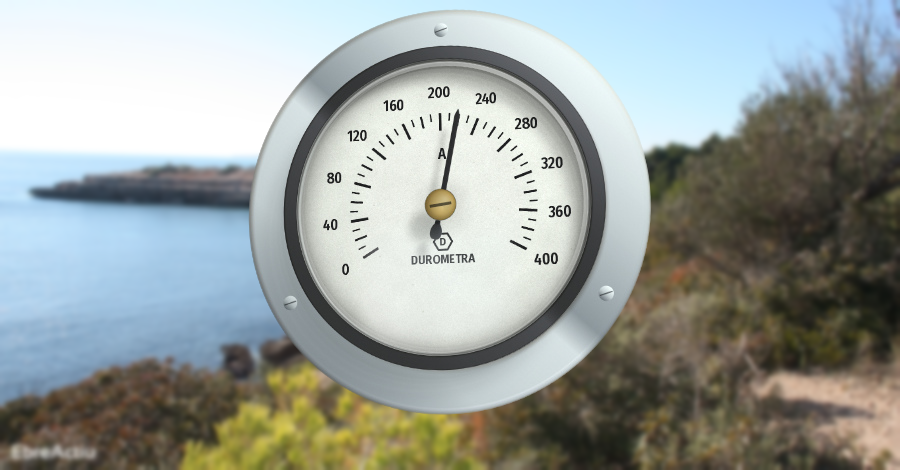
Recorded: 220 A
